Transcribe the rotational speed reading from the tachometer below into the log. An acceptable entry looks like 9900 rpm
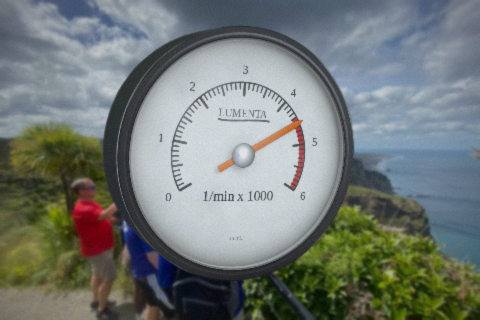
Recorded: 4500 rpm
